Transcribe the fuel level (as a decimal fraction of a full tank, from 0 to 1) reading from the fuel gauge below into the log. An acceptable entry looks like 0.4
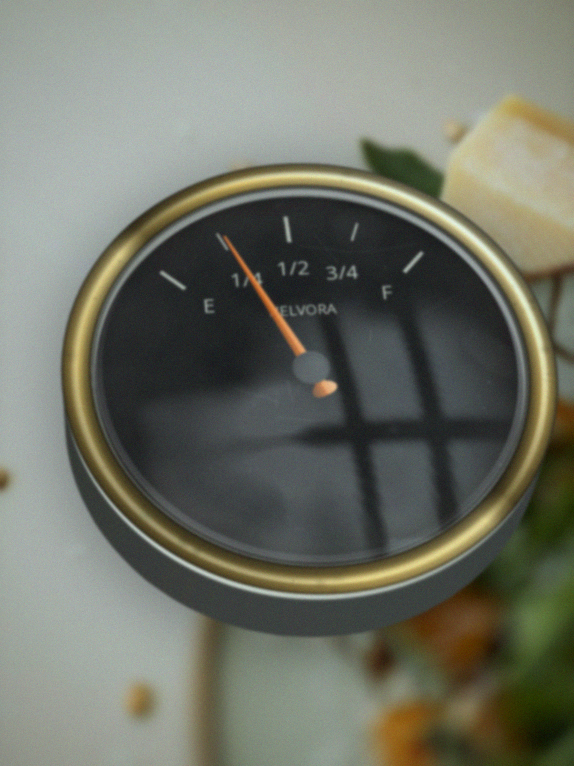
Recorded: 0.25
